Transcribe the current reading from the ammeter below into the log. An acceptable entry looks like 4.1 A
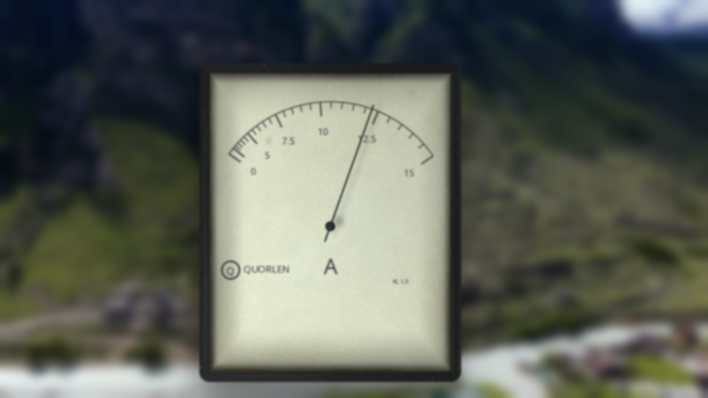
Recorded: 12.25 A
